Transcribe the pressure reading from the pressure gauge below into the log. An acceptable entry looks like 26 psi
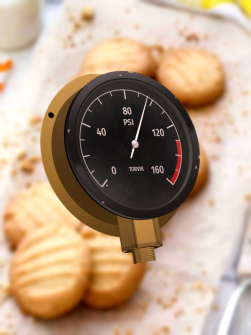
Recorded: 95 psi
